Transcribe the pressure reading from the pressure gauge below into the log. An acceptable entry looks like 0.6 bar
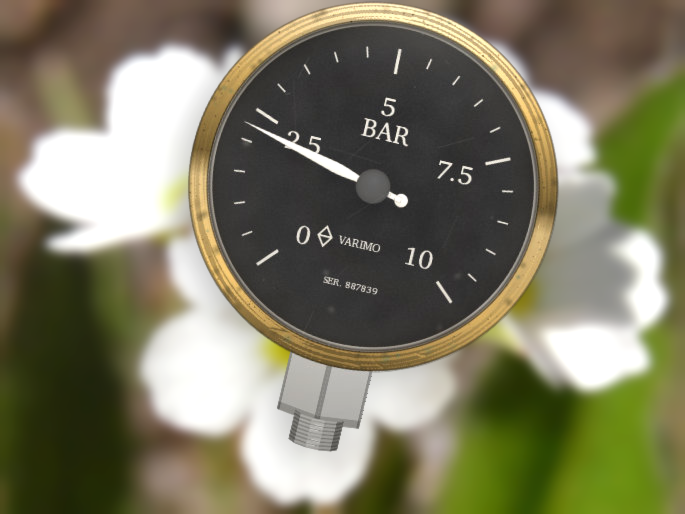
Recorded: 2.25 bar
